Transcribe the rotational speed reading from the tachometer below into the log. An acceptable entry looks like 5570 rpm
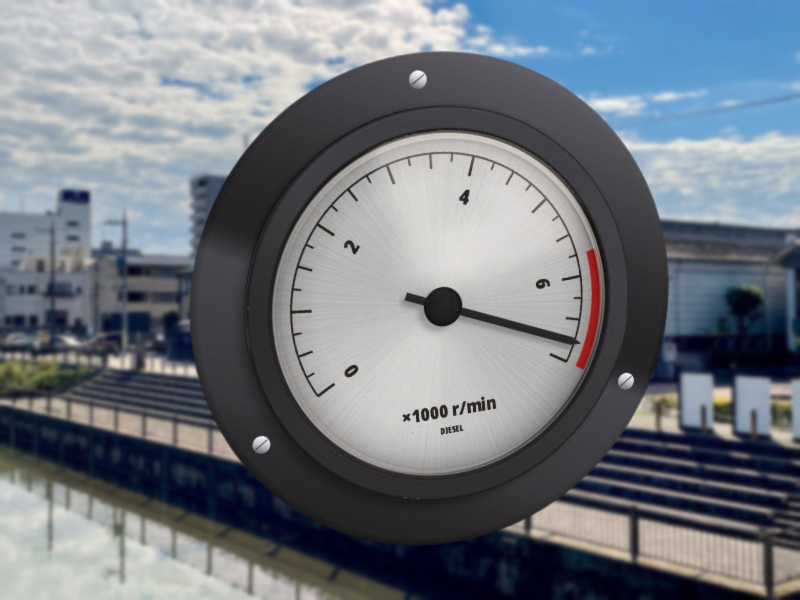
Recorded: 6750 rpm
